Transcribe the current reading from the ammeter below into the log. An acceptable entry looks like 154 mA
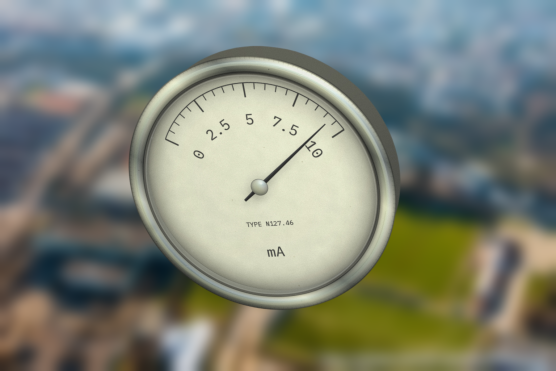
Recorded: 9.25 mA
